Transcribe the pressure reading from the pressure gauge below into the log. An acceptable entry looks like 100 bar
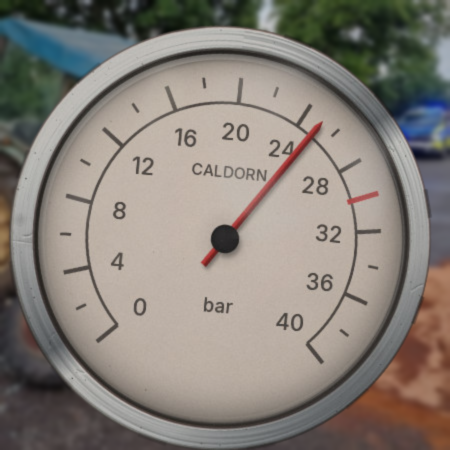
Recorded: 25 bar
